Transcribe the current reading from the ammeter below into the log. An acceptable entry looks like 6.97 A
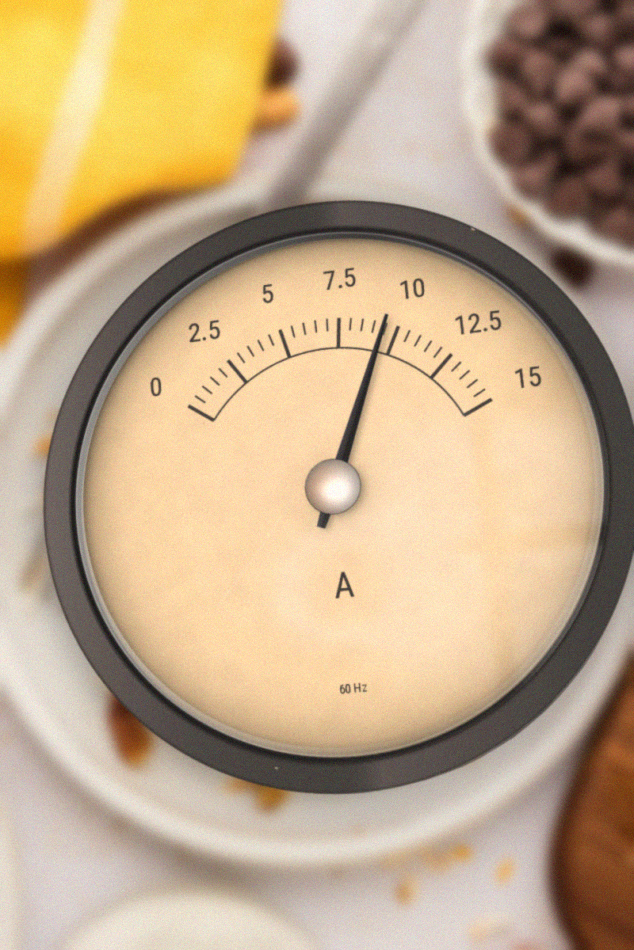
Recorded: 9.5 A
